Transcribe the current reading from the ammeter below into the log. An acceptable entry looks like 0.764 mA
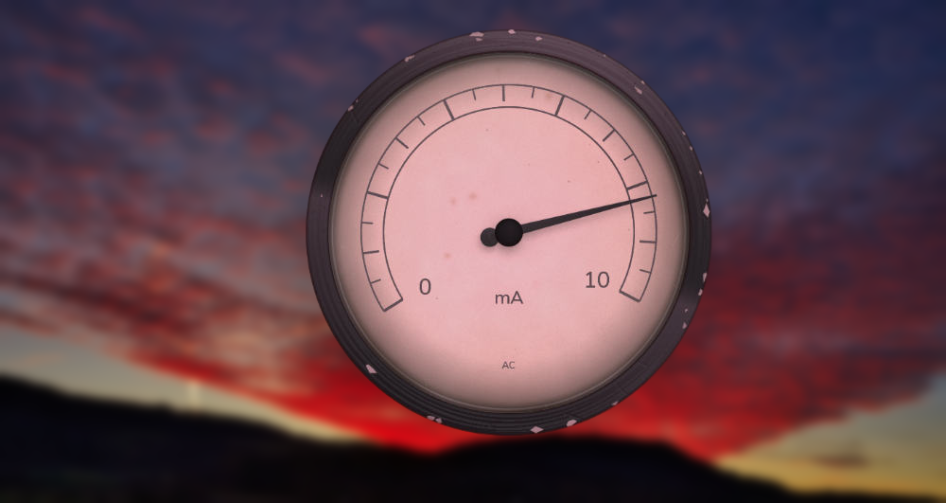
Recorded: 8.25 mA
